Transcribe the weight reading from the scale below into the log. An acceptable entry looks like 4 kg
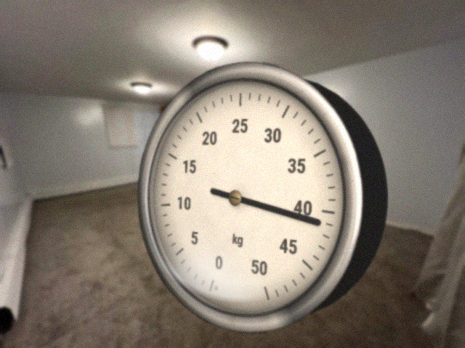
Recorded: 41 kg
